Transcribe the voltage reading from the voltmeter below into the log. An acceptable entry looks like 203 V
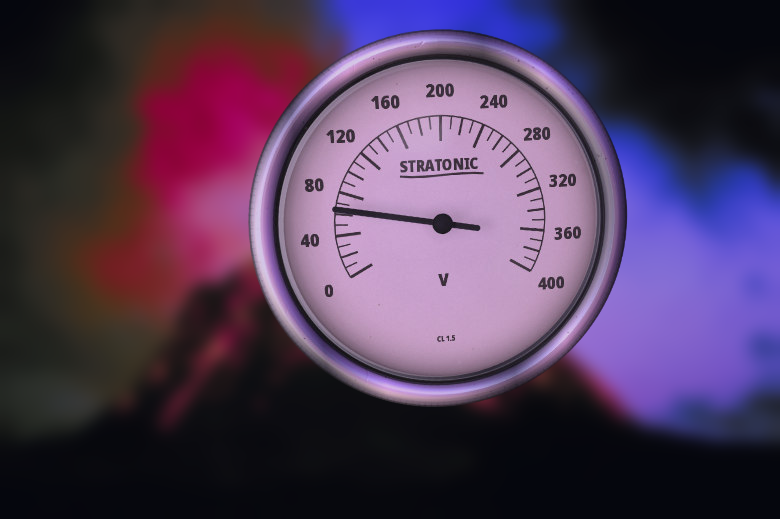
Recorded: 65 V
